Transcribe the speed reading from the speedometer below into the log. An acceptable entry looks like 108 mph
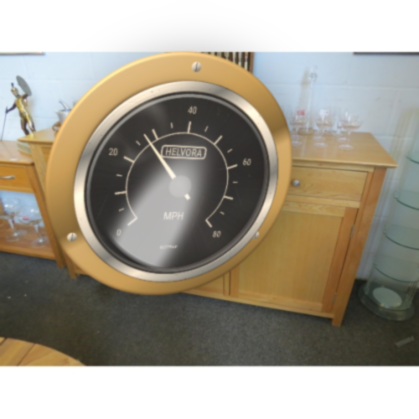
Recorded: 27.5 mph
